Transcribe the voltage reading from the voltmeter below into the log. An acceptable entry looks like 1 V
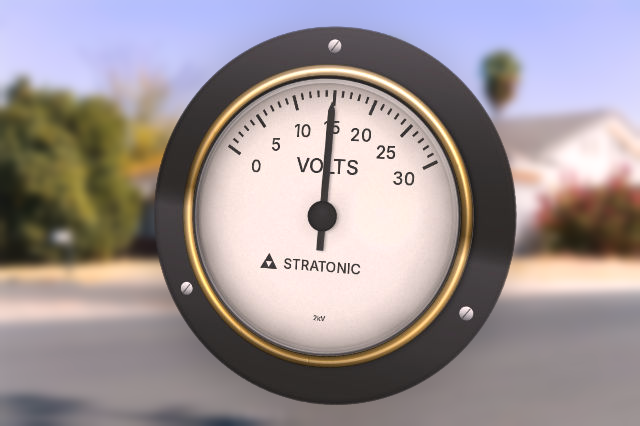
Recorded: 15 V
